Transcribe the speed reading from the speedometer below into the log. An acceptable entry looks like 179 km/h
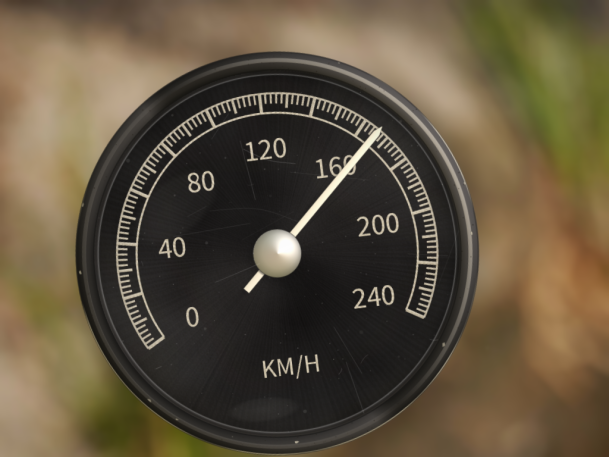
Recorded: 166 km/h
